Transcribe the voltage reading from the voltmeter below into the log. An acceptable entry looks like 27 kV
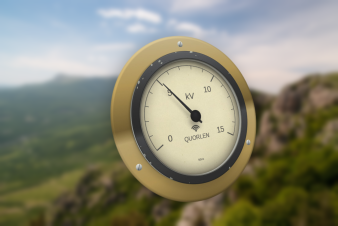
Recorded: 5 kV
